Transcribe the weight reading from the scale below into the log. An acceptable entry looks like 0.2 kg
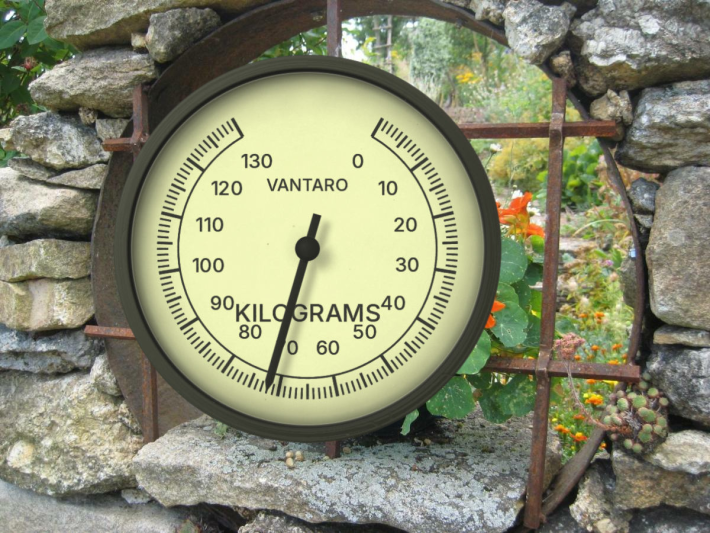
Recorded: 72 kg
